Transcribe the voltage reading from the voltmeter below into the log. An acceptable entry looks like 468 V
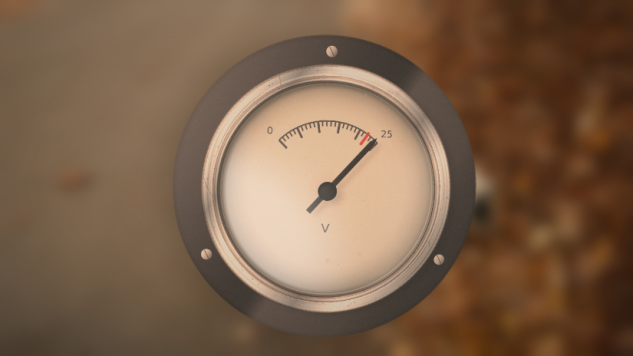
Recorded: 24 V
